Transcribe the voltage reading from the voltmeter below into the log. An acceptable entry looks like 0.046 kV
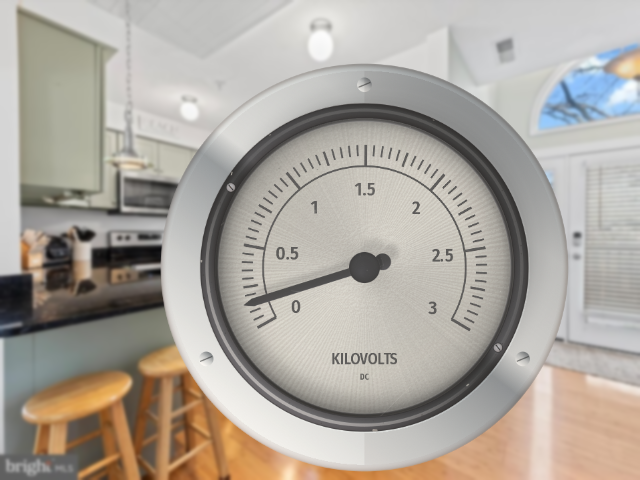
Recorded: 0.15 kV
